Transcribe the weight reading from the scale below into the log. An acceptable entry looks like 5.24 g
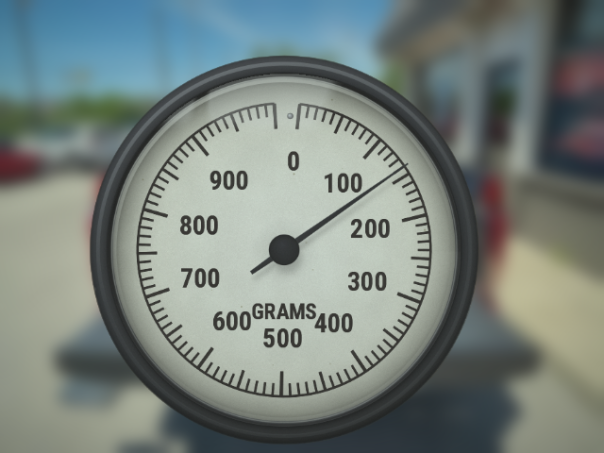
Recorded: 140 g
